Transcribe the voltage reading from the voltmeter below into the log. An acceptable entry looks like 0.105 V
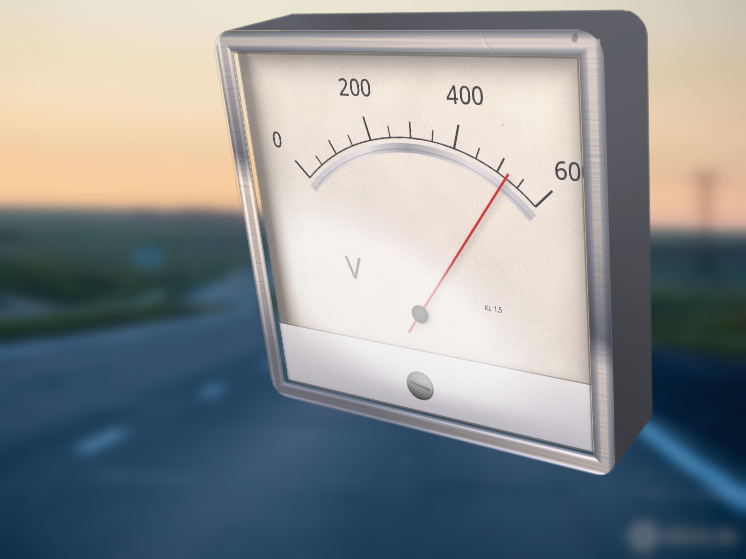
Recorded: 525 V
